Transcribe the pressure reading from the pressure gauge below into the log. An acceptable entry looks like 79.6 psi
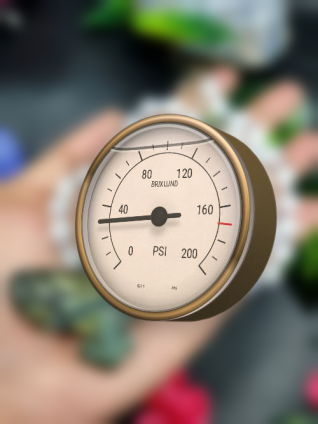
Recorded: 30 psi
